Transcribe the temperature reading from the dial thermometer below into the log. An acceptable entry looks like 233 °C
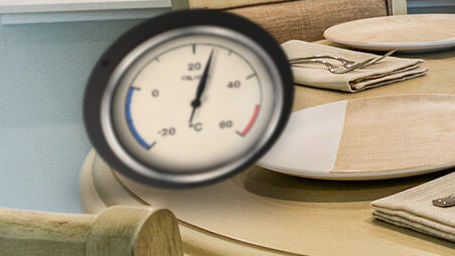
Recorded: 25 °C
